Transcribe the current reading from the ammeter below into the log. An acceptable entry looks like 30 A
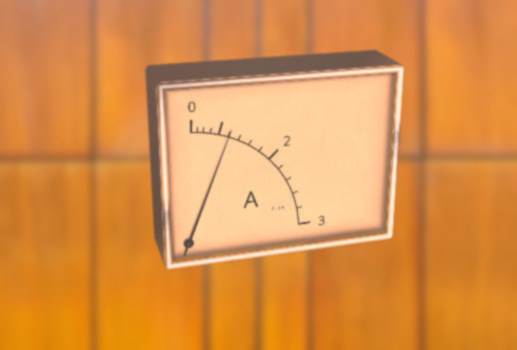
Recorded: 1.2 A
